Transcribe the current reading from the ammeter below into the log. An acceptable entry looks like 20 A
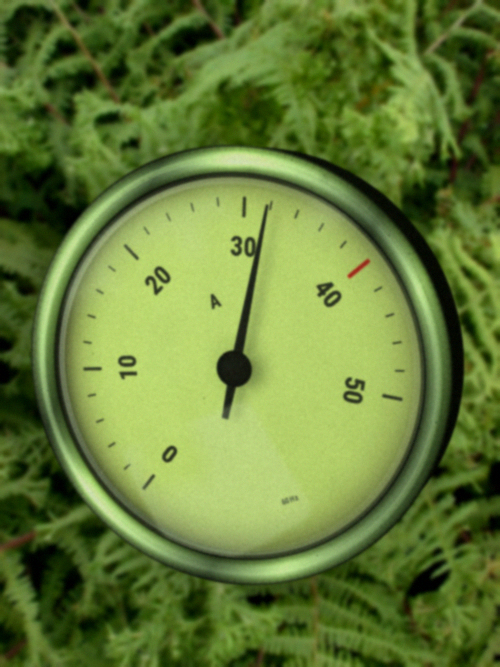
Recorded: 32 A
